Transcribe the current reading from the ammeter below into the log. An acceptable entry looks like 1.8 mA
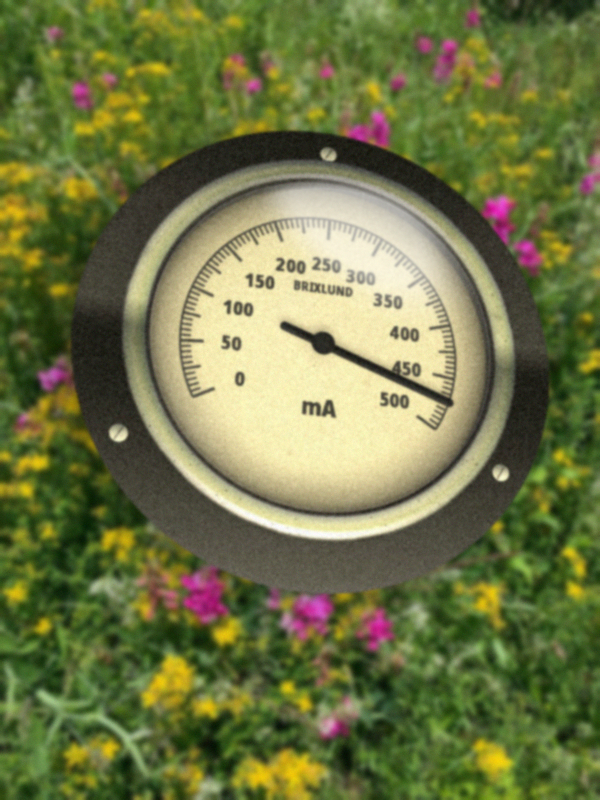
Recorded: 475 mA
